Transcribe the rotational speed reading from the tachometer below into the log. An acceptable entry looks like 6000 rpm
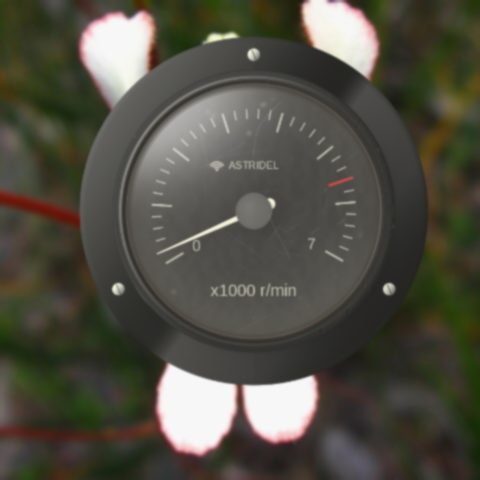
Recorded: 200 rpm
